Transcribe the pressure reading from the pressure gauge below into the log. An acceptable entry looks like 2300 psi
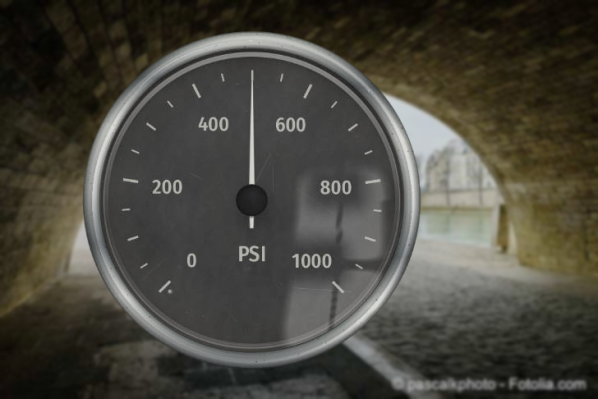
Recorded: 500 psi
